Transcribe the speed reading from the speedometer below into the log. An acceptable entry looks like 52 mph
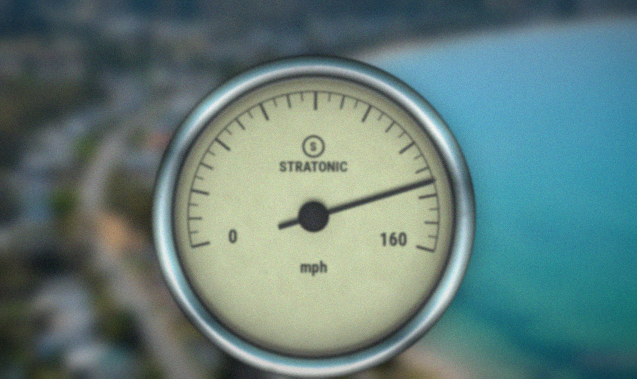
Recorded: 135 mph
